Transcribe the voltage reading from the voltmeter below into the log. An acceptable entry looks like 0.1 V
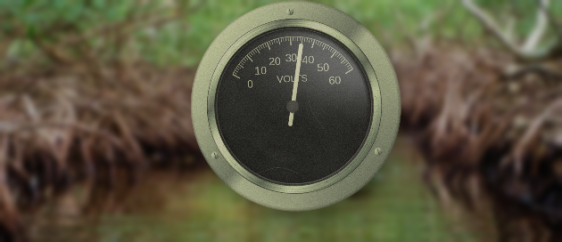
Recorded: 35 V
